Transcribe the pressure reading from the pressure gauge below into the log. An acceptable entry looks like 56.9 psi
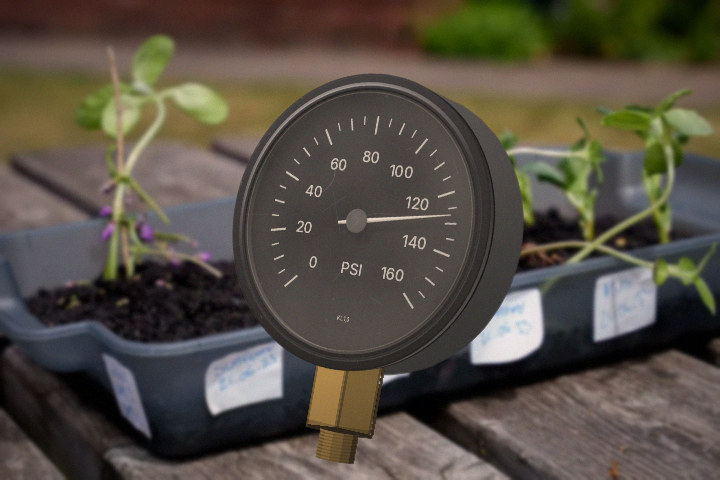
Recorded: 127.5 psi
